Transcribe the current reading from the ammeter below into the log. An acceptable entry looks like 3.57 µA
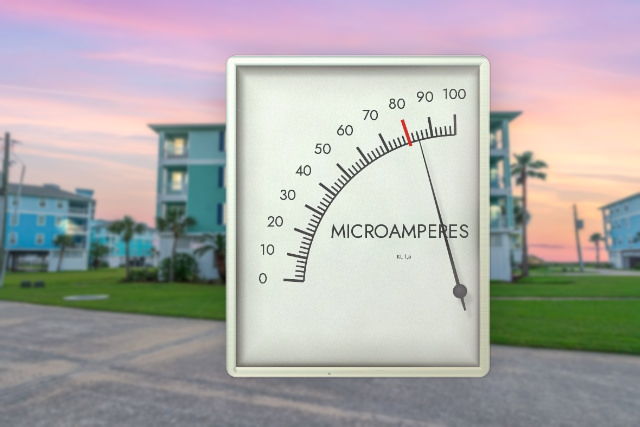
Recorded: 84 µA
